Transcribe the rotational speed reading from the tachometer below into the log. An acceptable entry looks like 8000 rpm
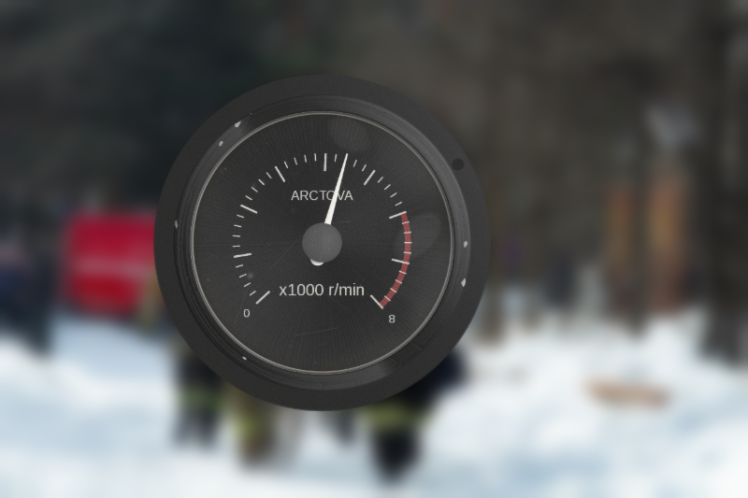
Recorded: 4400 rpm
